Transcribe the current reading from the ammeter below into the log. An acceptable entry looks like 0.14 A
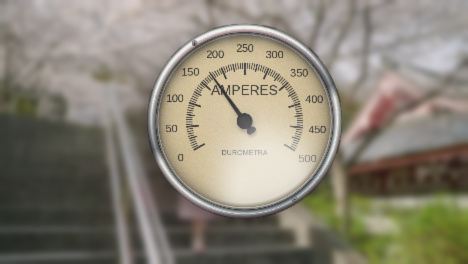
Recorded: 175 A
